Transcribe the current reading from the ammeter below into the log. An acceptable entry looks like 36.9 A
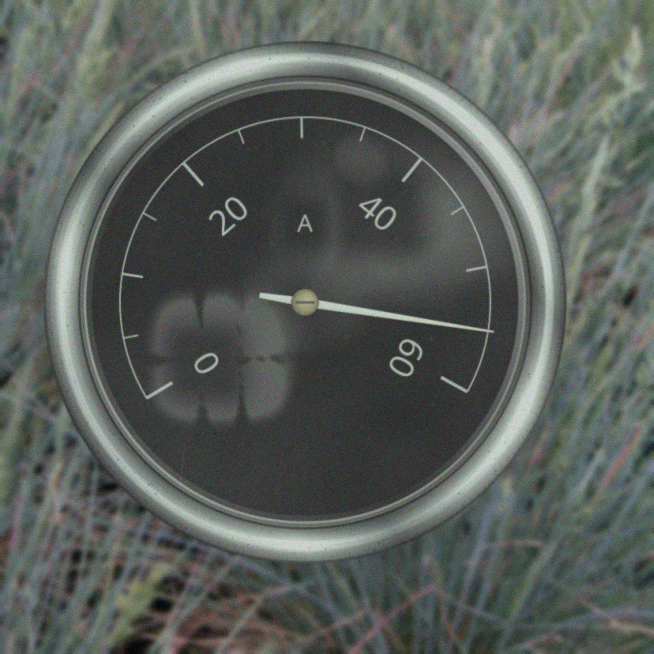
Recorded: 55 A
